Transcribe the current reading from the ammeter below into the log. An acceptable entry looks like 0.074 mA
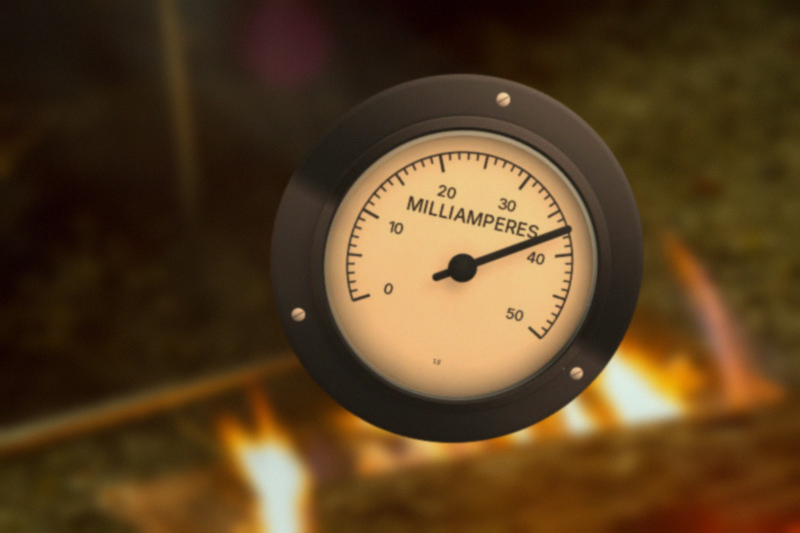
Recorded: 37 mA
